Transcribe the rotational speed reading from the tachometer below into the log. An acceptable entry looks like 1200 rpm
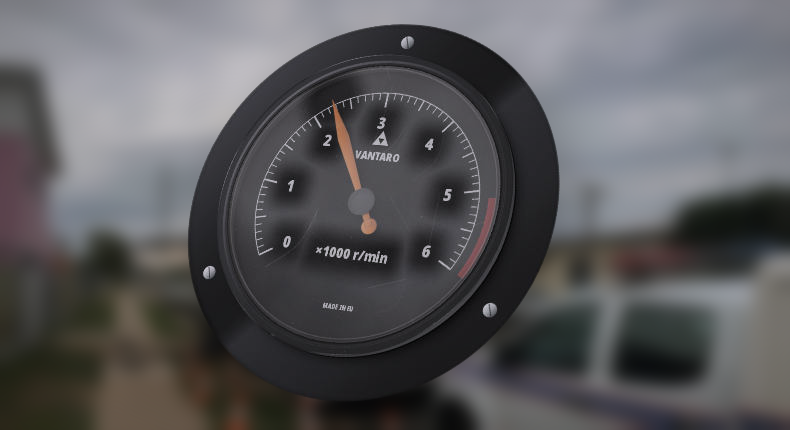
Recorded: 2300 rpm
